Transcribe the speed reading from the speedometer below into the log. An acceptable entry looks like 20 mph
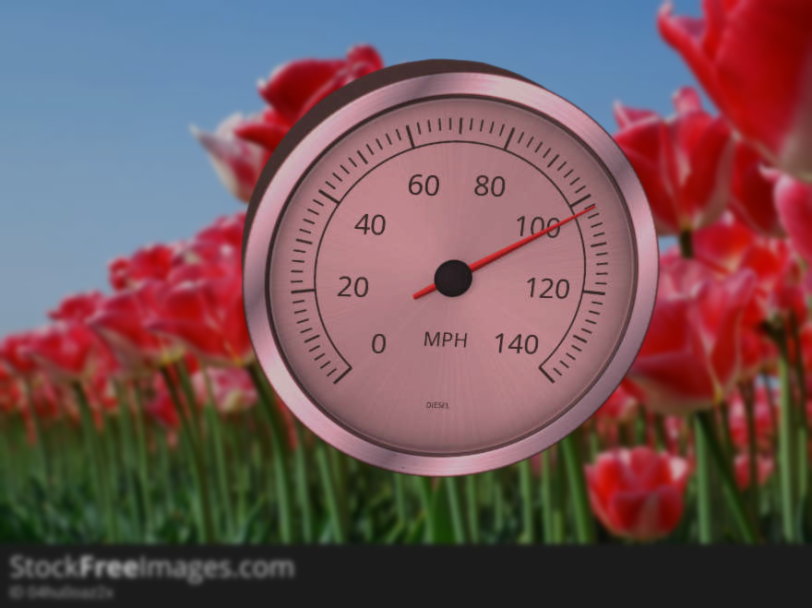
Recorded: 102 mph
